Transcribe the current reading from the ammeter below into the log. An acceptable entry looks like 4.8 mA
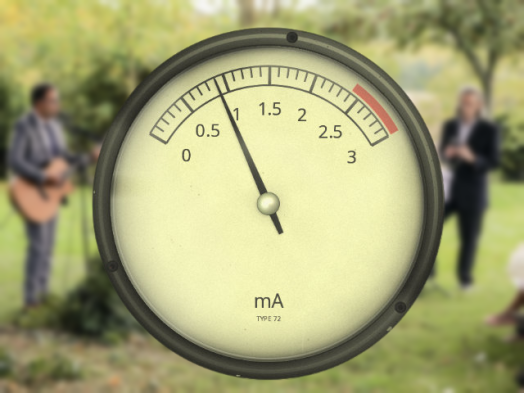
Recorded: 0.9 mA
